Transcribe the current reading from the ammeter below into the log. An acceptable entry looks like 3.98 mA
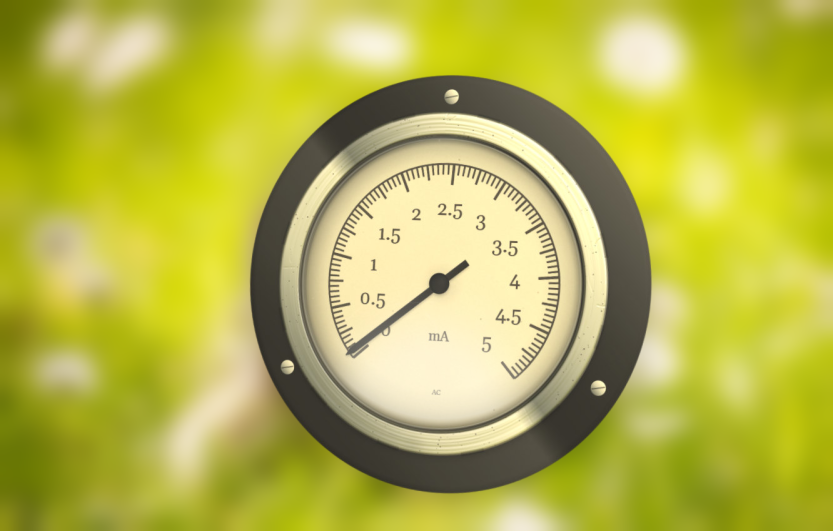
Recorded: 0.05 mA
